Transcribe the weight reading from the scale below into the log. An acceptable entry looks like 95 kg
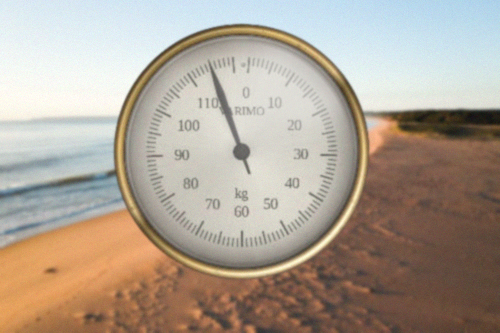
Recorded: 115 kg
